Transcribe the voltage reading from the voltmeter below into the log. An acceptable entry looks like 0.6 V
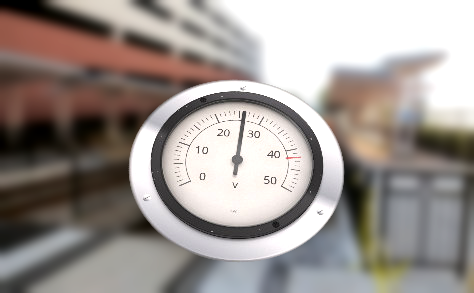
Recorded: 26 V
